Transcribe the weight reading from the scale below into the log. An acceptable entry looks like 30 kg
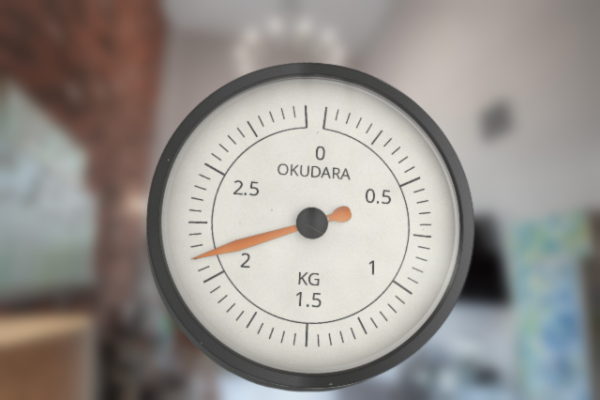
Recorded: 2.1 kg
